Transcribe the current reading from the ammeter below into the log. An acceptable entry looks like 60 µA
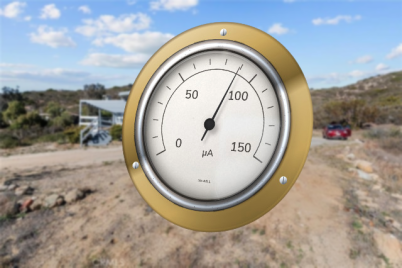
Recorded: 90 µA
